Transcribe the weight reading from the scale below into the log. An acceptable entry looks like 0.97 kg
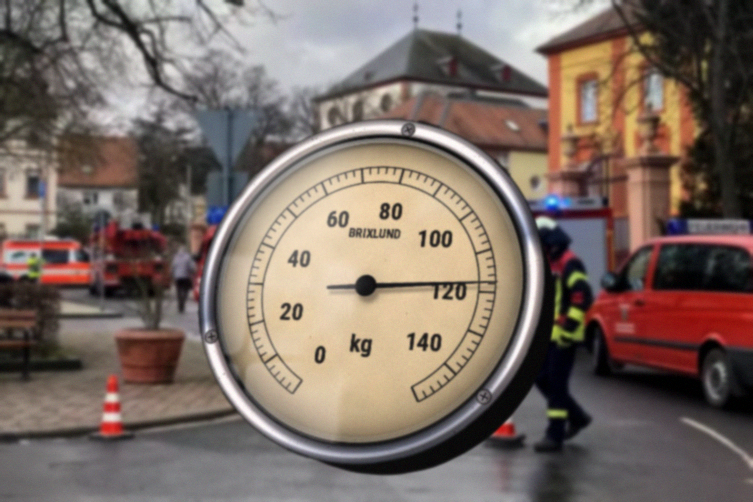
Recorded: 118 kg
